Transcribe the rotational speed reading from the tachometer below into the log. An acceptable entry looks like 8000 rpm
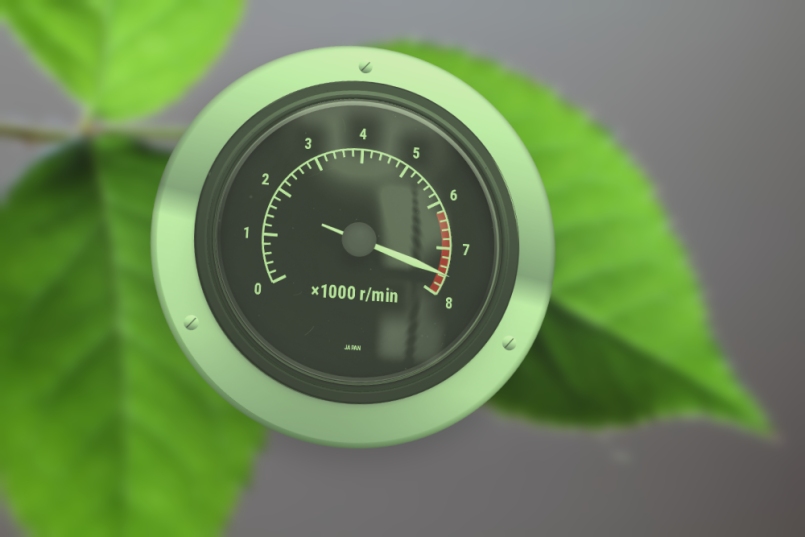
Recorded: 7600 rpm
